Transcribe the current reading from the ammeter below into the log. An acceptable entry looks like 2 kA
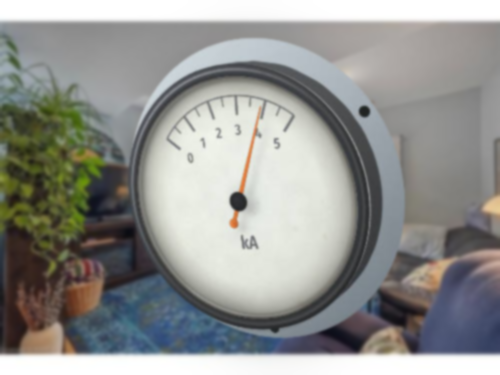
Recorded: 4 kA
